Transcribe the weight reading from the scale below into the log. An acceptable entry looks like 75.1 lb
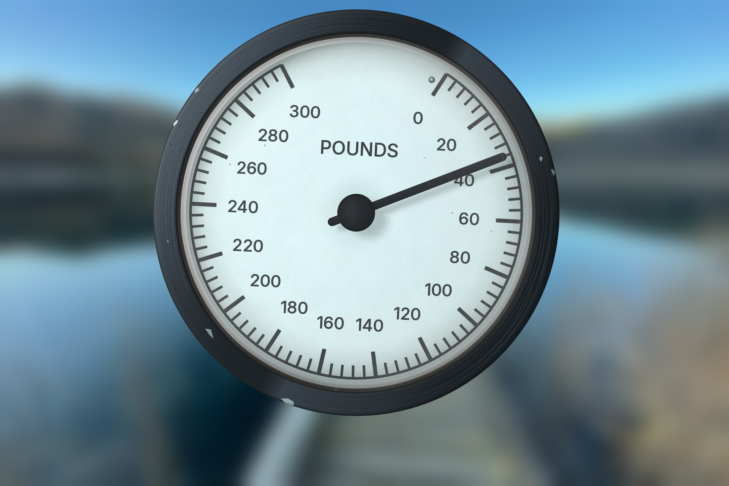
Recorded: 36 lb
